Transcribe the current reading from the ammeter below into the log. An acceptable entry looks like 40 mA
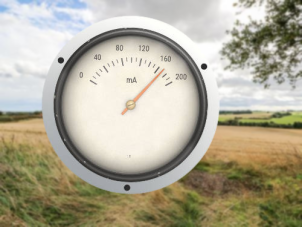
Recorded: 170 mA
